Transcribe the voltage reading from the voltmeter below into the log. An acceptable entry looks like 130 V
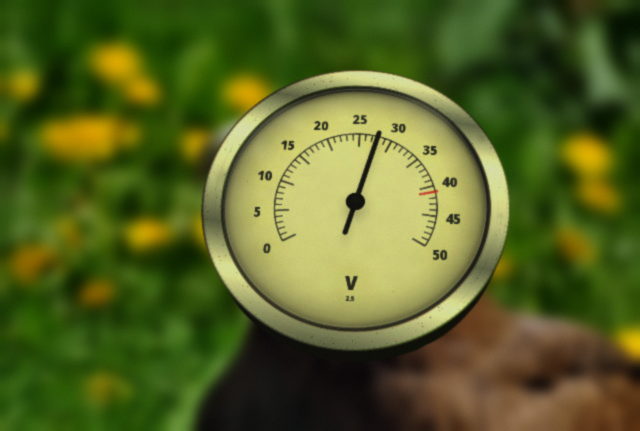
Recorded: 28 V
